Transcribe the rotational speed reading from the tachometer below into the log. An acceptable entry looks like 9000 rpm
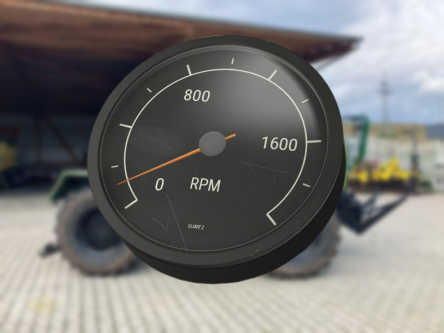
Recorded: 100 rpm
